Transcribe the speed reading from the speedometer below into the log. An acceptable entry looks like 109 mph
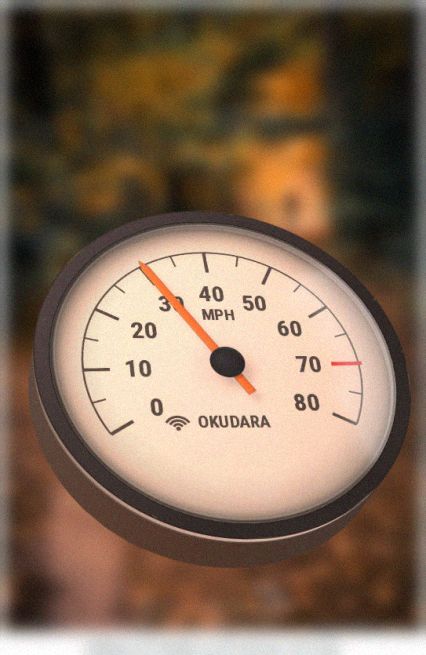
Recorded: 30 mph
